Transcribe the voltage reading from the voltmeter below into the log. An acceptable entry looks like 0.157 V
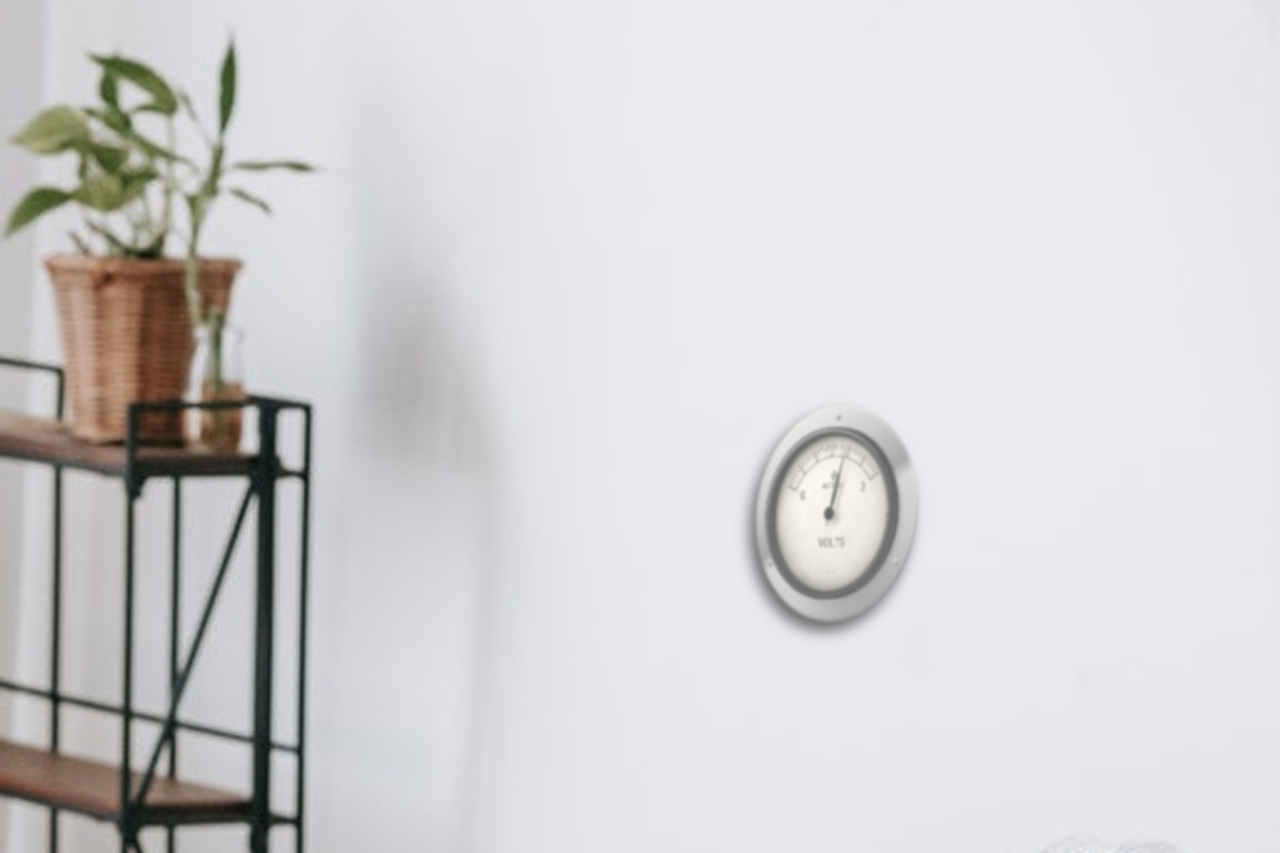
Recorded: 2 V
